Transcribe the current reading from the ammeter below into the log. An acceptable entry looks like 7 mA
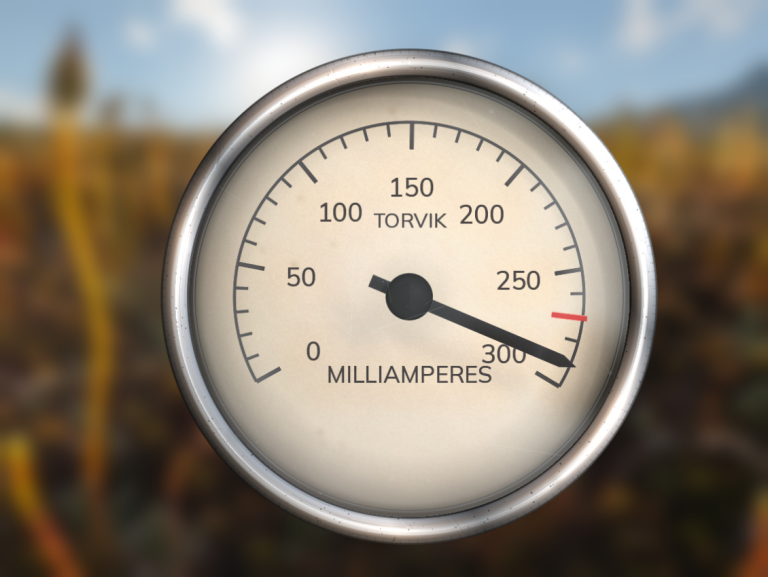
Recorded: 290 mA
